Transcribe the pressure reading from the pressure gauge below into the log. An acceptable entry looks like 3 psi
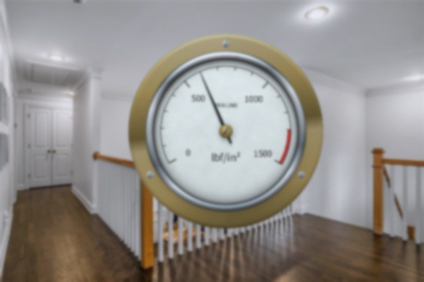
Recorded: 600 psi
